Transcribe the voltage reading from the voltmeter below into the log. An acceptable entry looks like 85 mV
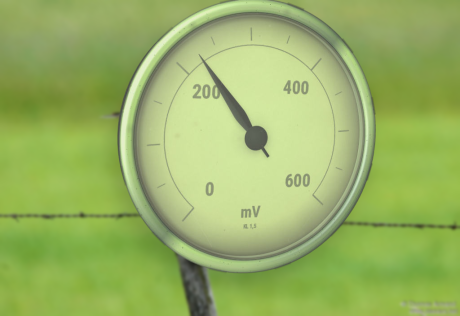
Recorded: 225 mV
